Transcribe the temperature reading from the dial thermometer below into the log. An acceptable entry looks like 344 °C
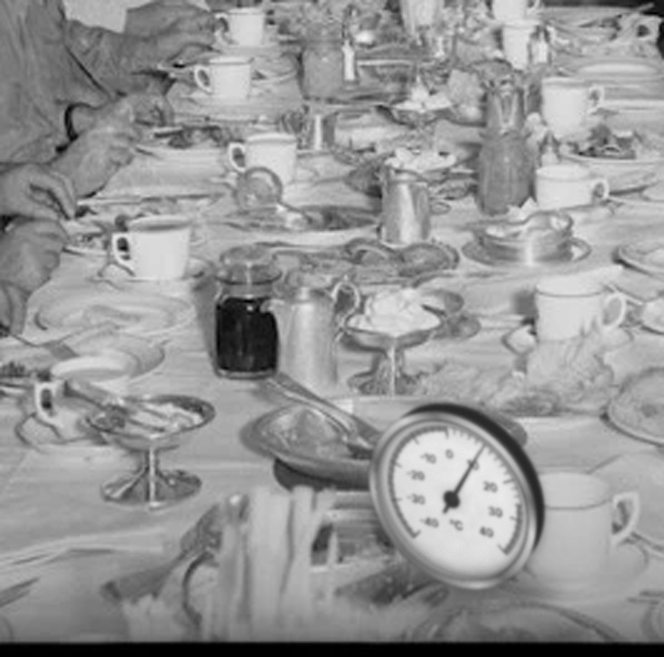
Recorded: 10 °C
